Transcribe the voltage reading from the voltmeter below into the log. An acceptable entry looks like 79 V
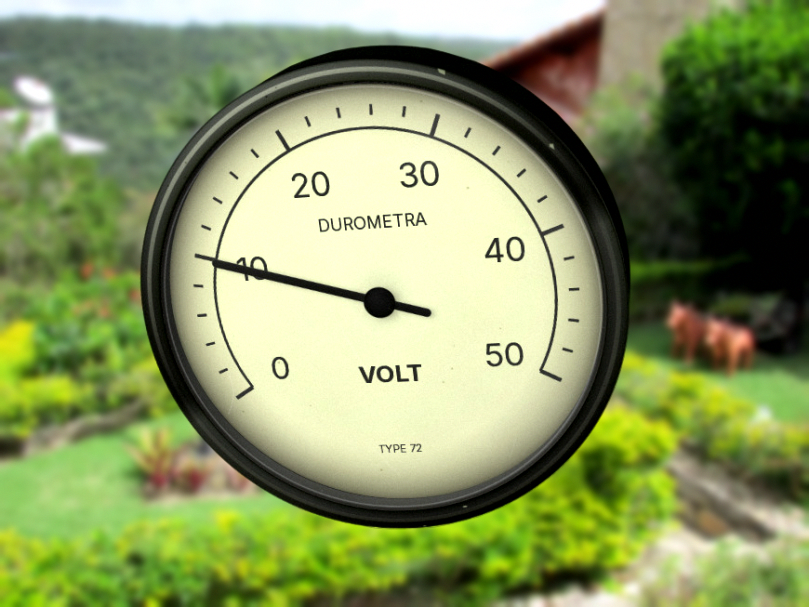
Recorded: 10 V
